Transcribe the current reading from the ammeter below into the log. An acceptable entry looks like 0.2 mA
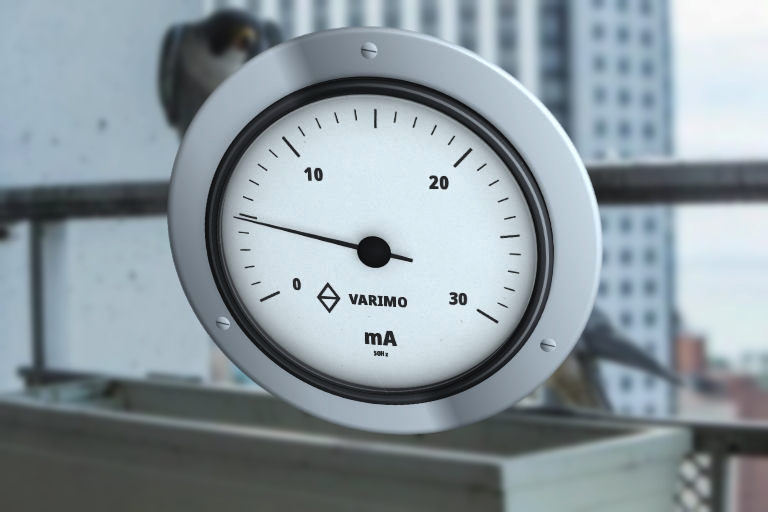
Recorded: 5 mA
